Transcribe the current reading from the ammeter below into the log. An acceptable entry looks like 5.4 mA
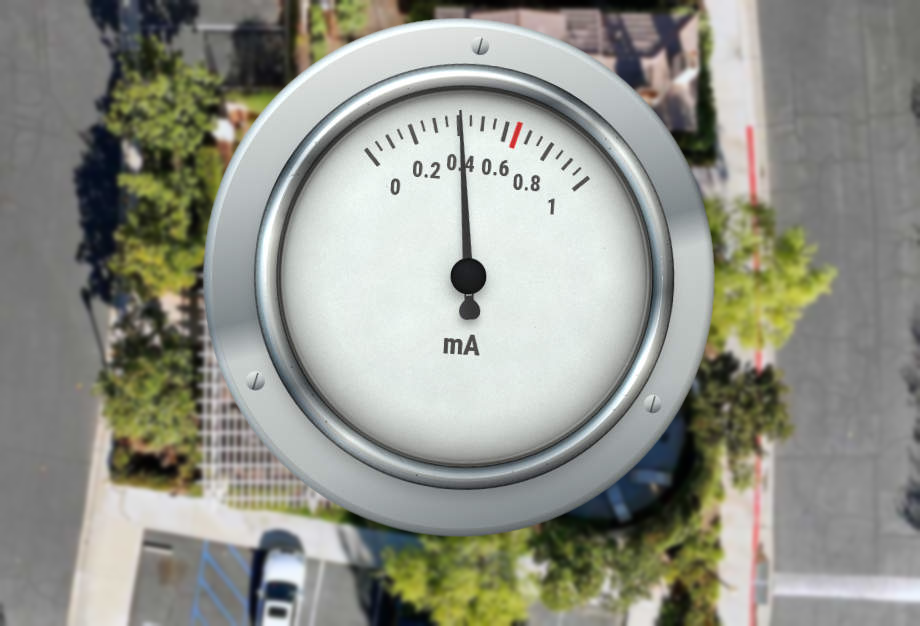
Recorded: 0.4 mA
